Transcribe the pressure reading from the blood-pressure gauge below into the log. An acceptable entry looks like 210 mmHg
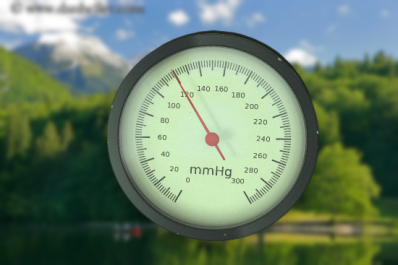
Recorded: 120 mmHg
